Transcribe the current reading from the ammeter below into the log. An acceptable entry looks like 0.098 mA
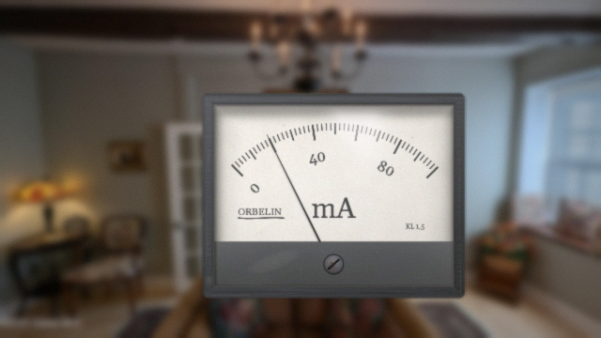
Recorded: 20 mA
